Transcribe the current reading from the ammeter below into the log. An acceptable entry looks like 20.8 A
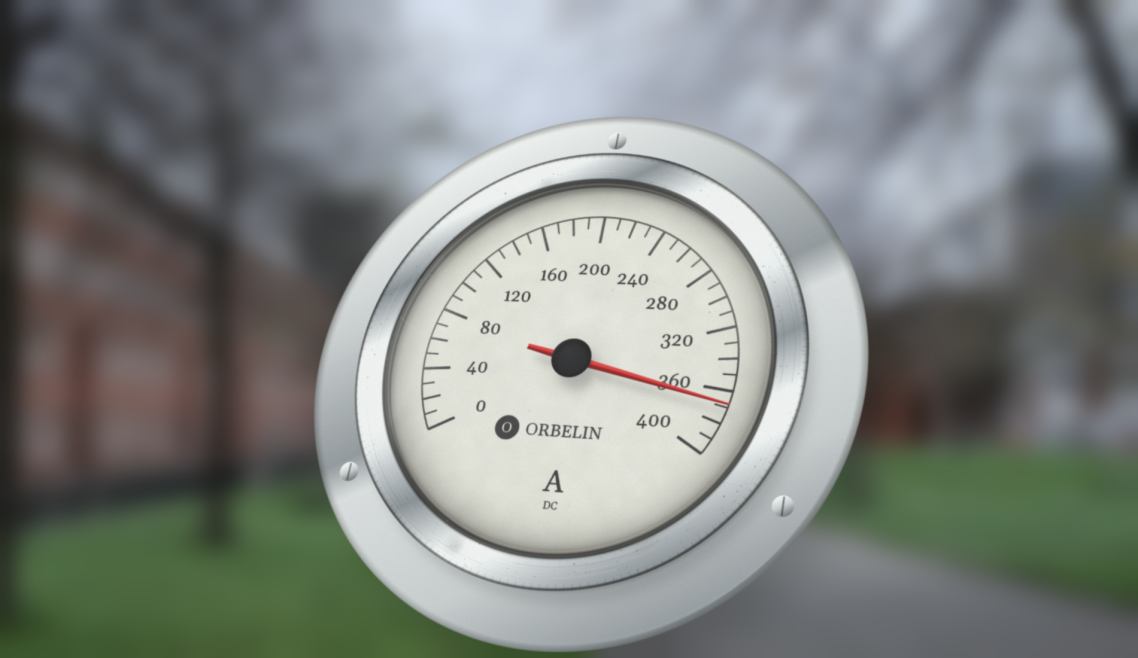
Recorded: 370 A
